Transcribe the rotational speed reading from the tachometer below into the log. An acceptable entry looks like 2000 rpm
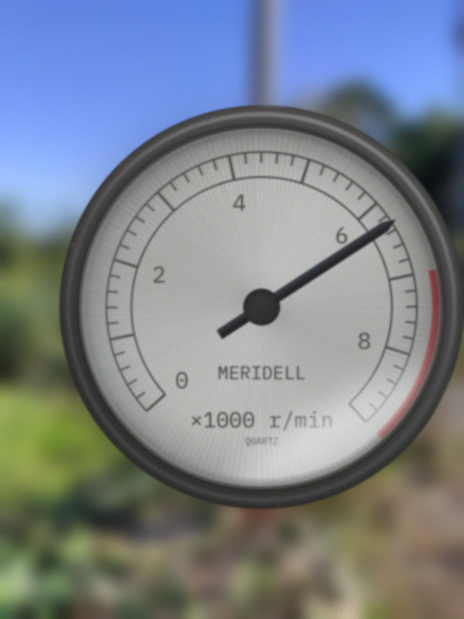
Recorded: 6300 rpm
